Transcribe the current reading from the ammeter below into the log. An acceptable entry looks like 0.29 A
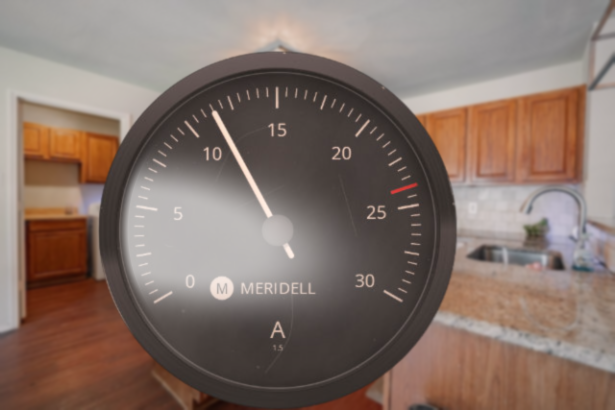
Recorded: 11.5 A
